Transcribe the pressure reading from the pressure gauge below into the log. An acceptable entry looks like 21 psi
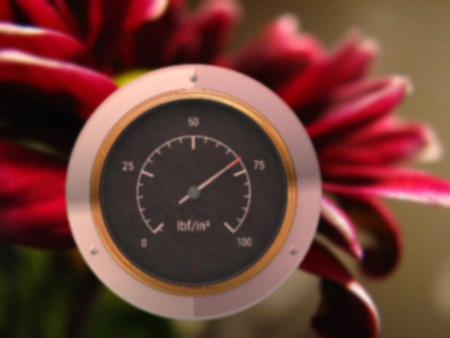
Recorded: 70 psi
